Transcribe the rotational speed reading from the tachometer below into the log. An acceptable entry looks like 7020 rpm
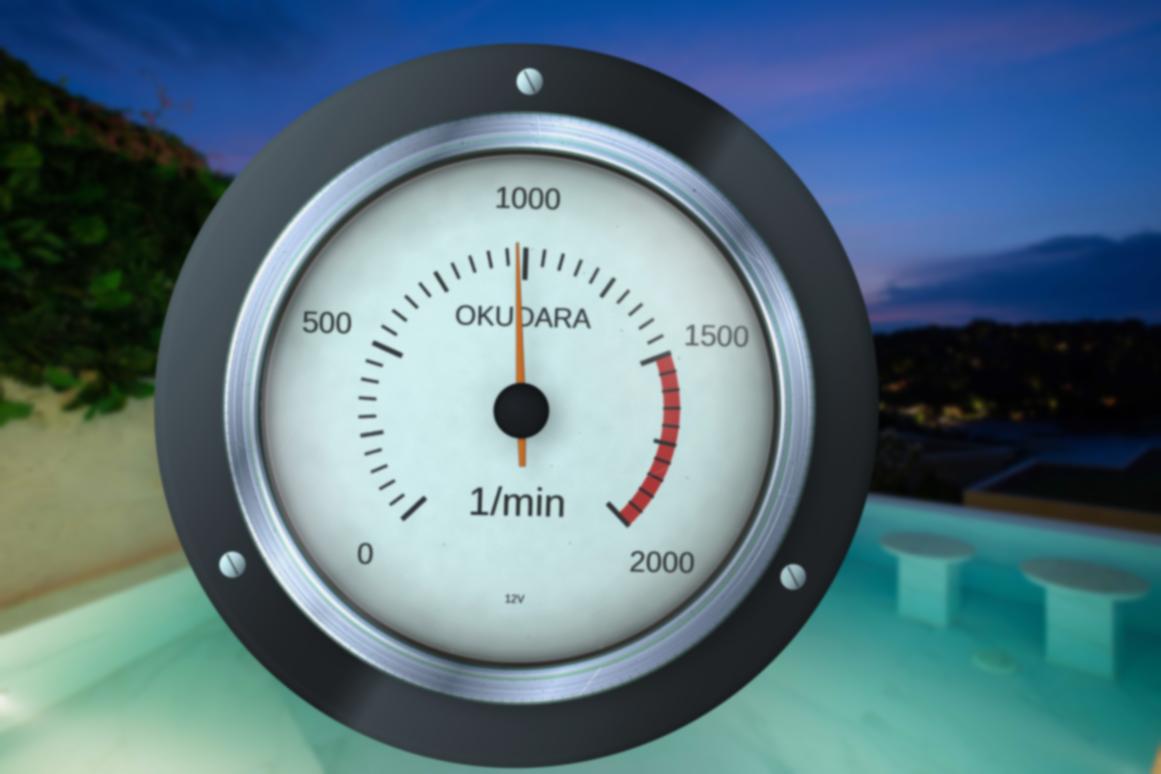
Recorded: 975 rpm
